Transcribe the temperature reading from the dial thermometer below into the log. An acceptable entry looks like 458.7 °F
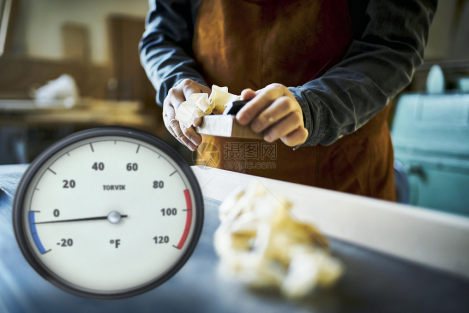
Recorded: -5 °F
